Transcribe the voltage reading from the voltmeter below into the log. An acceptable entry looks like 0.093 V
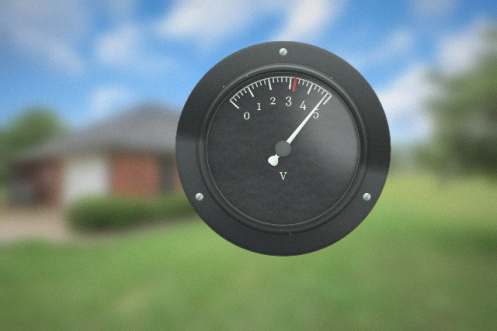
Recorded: 4.8 V
